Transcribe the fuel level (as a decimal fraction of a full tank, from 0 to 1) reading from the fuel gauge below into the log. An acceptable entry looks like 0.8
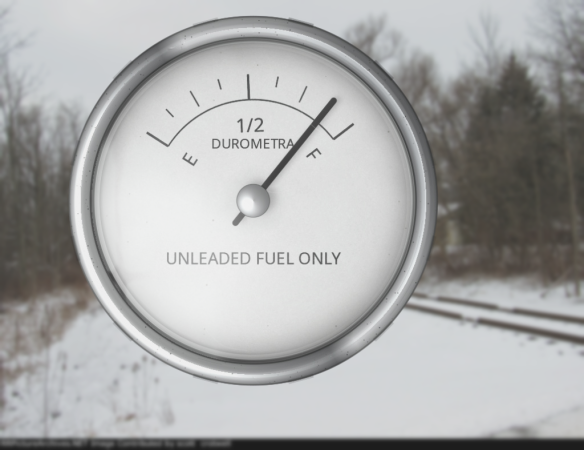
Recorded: 0.875
